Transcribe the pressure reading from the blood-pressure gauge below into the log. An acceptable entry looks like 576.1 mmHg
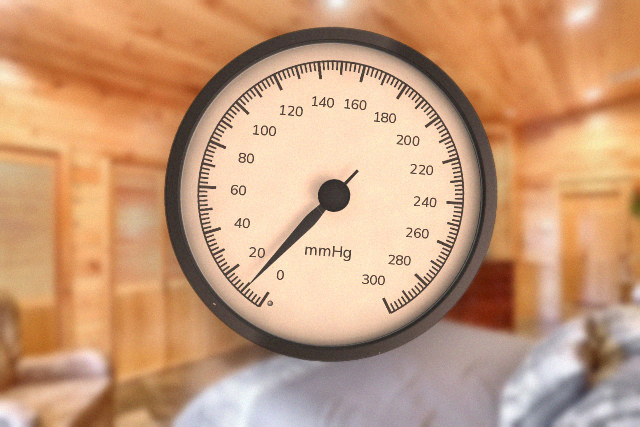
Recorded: 10 mmHg
